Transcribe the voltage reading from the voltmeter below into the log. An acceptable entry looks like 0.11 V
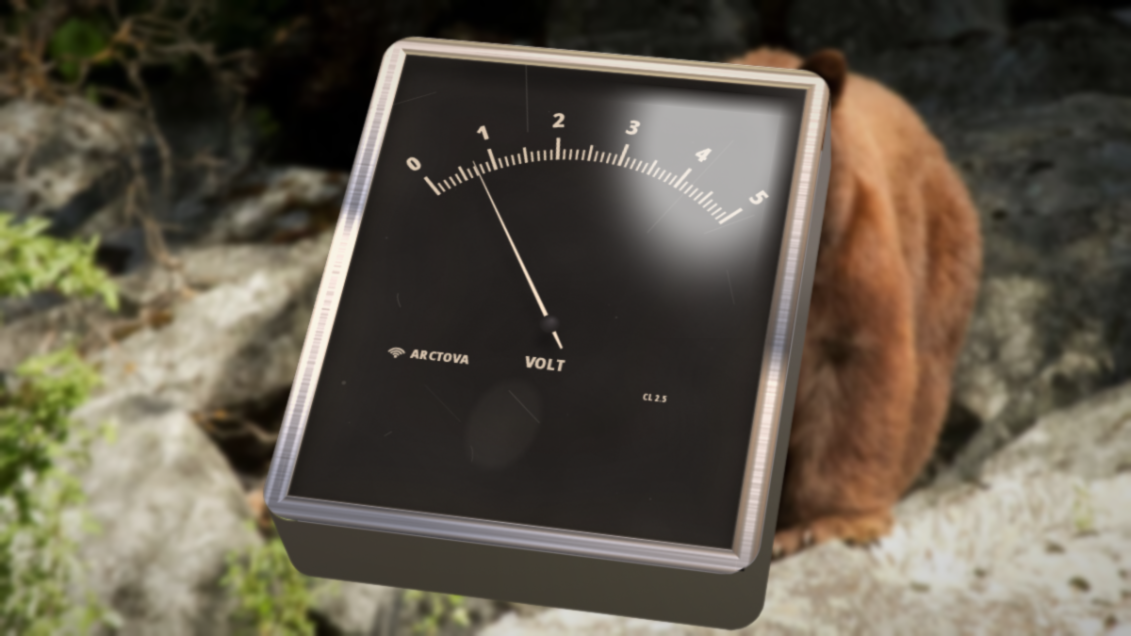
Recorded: 0.7 V
